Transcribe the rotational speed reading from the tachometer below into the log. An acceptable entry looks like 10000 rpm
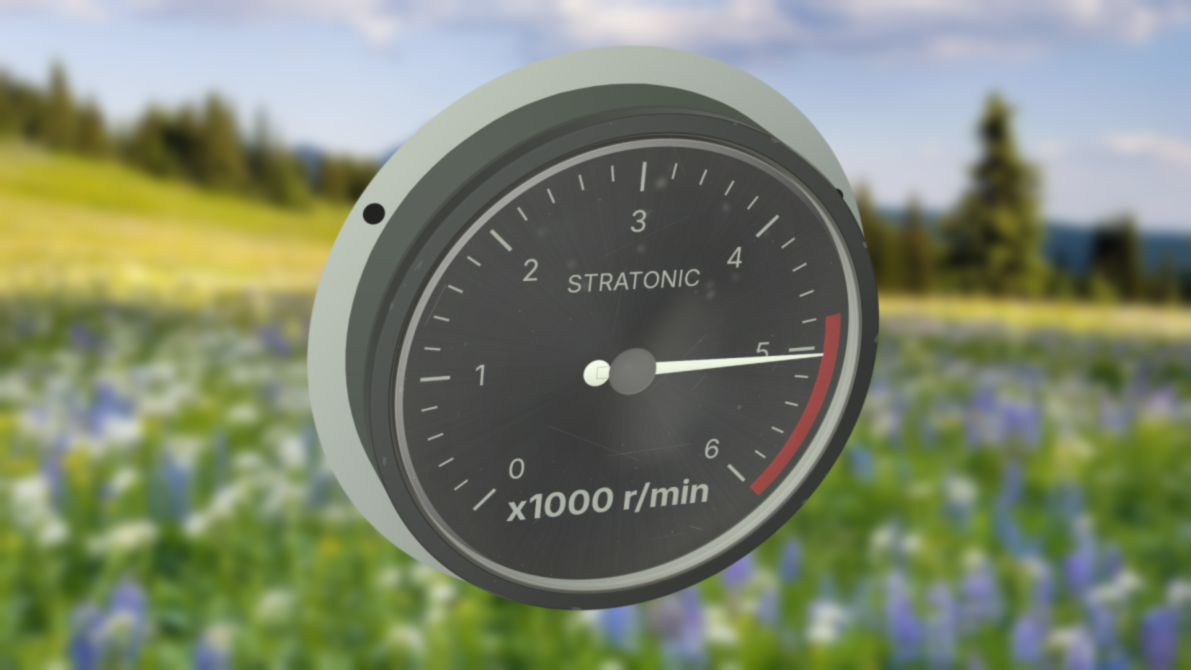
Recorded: 5000 rpm
